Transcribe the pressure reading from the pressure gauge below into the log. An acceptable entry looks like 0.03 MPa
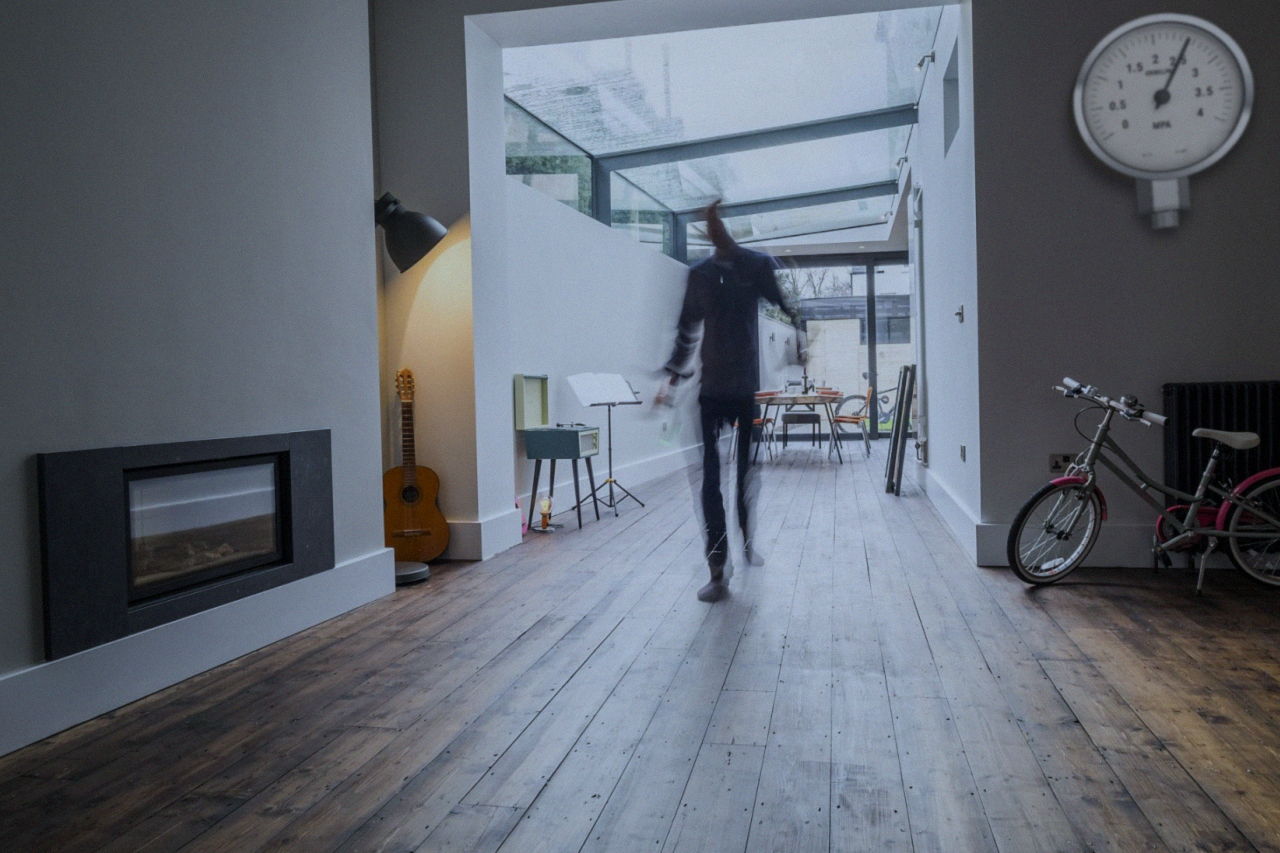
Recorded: 2.5 MPa
